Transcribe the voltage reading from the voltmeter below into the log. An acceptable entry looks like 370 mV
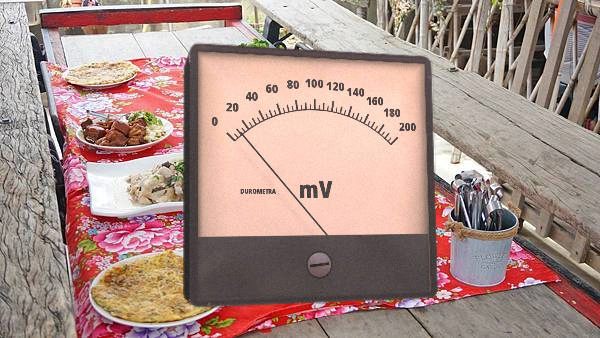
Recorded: 10 mV
